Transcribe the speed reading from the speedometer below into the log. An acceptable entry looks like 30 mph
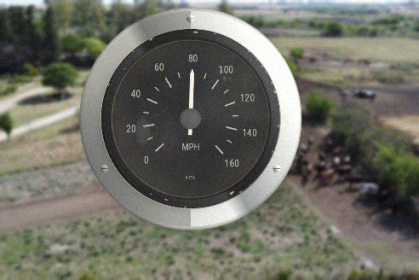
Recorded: 80 mph
